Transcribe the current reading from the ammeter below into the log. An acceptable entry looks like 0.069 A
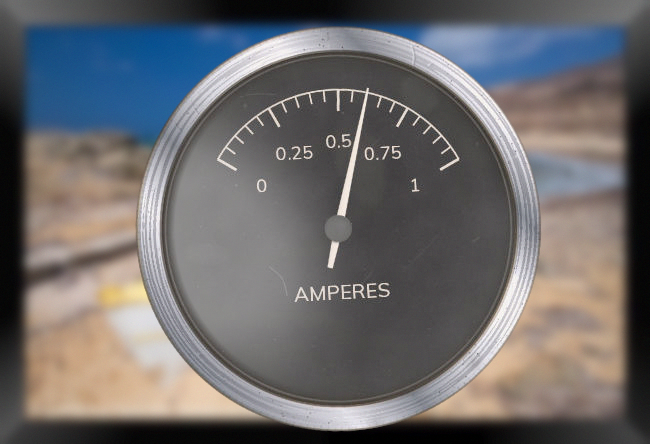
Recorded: 0.6 A
